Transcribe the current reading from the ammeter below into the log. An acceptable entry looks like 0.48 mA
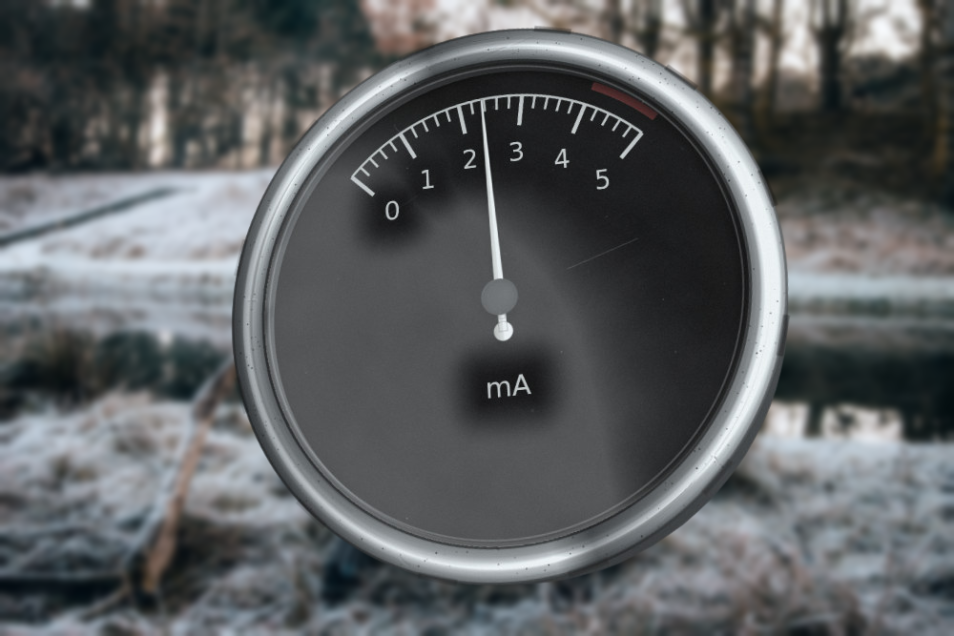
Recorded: 2.4 mA
